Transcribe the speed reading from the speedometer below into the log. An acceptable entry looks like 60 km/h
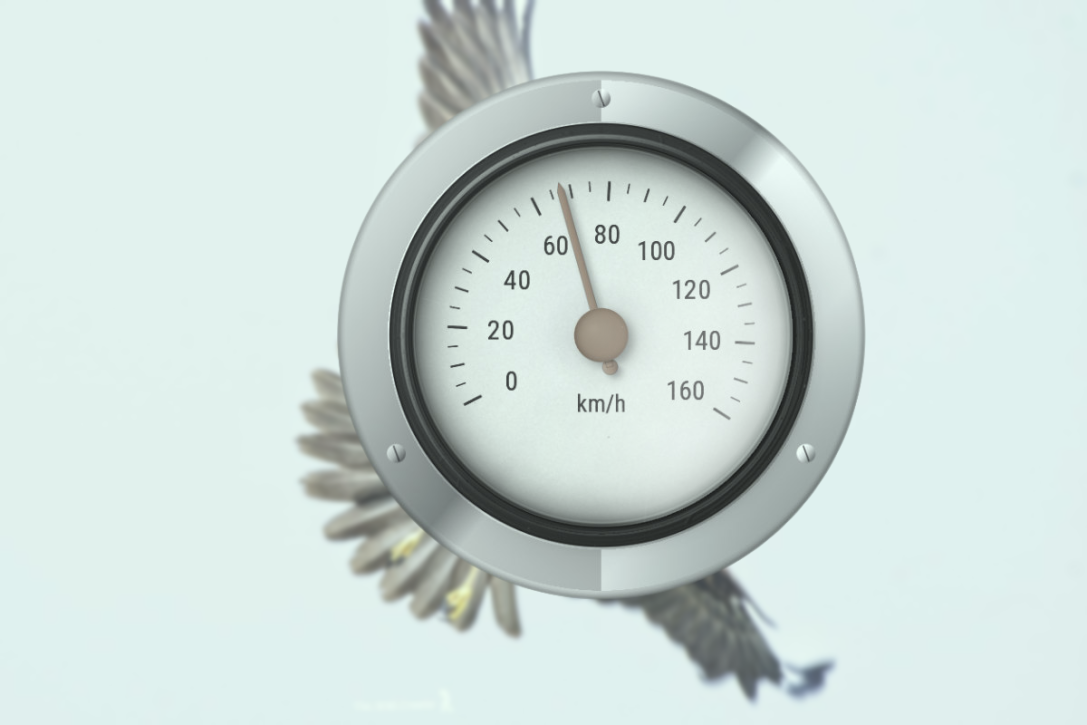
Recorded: 67.5 km/h
